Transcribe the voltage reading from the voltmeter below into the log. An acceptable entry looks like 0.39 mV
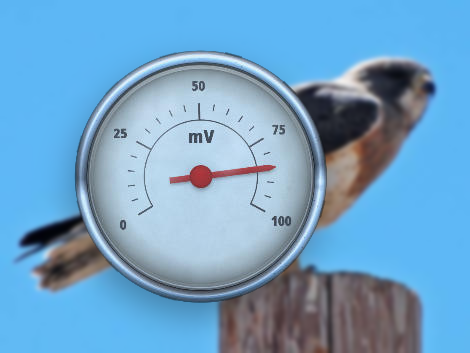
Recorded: 85 mV
